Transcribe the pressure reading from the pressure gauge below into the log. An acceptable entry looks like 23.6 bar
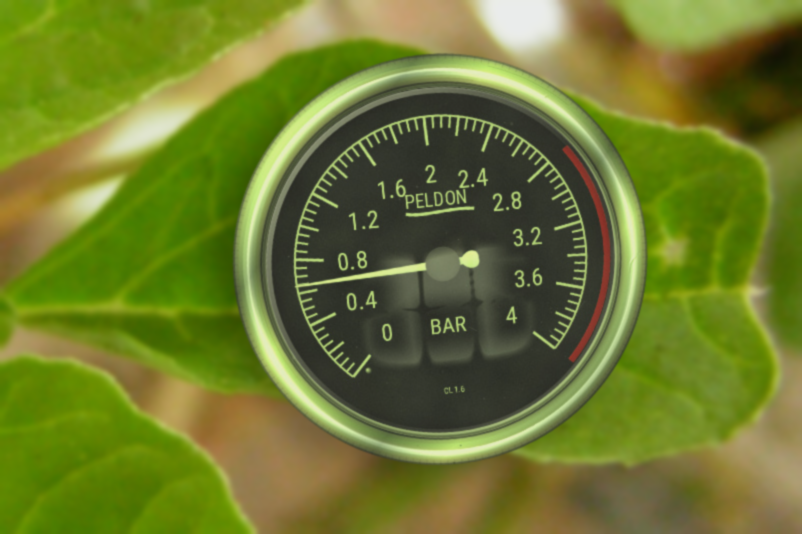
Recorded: 0.65 bar
